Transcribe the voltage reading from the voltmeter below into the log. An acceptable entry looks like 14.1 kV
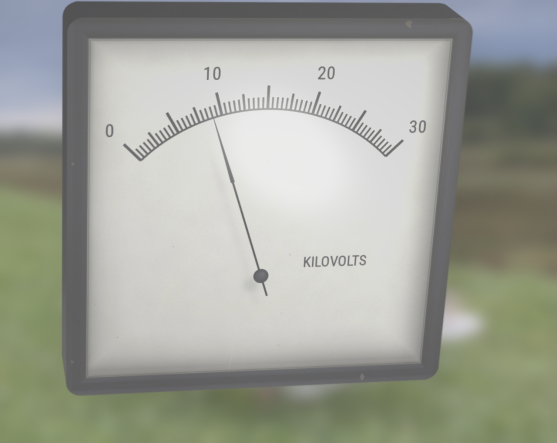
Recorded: 9 kV
